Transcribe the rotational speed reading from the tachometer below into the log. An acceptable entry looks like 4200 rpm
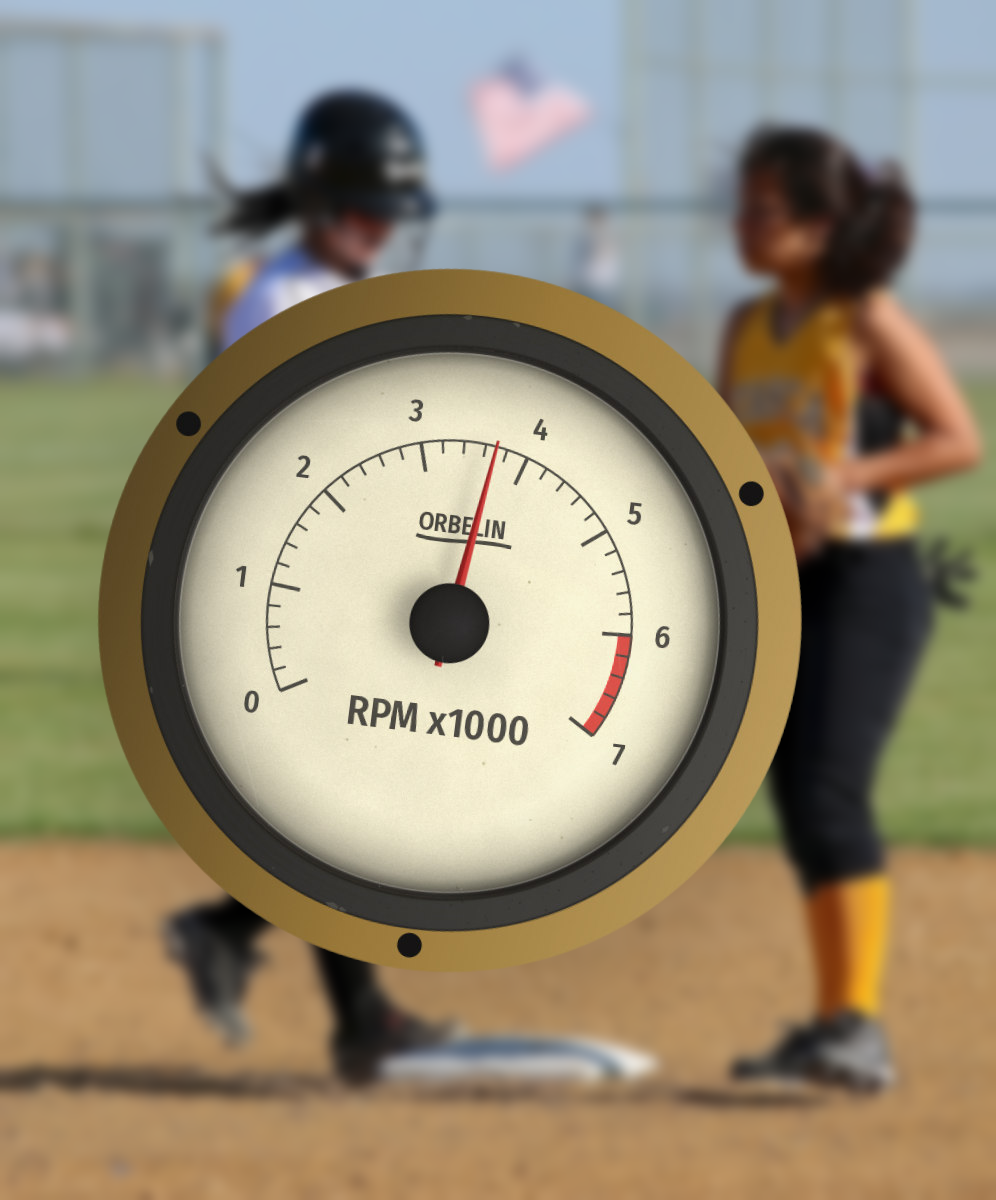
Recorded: 3700 rpm
